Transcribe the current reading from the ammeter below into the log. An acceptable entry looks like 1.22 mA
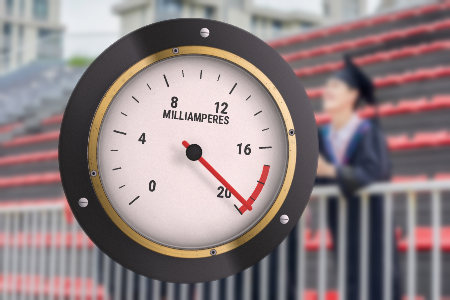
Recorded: 19.5 mA
